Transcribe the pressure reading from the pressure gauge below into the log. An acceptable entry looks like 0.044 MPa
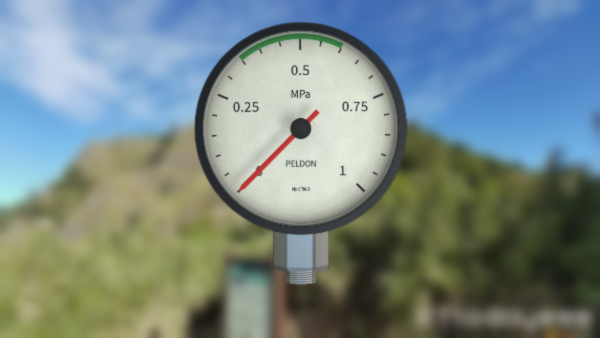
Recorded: 0 MPa
